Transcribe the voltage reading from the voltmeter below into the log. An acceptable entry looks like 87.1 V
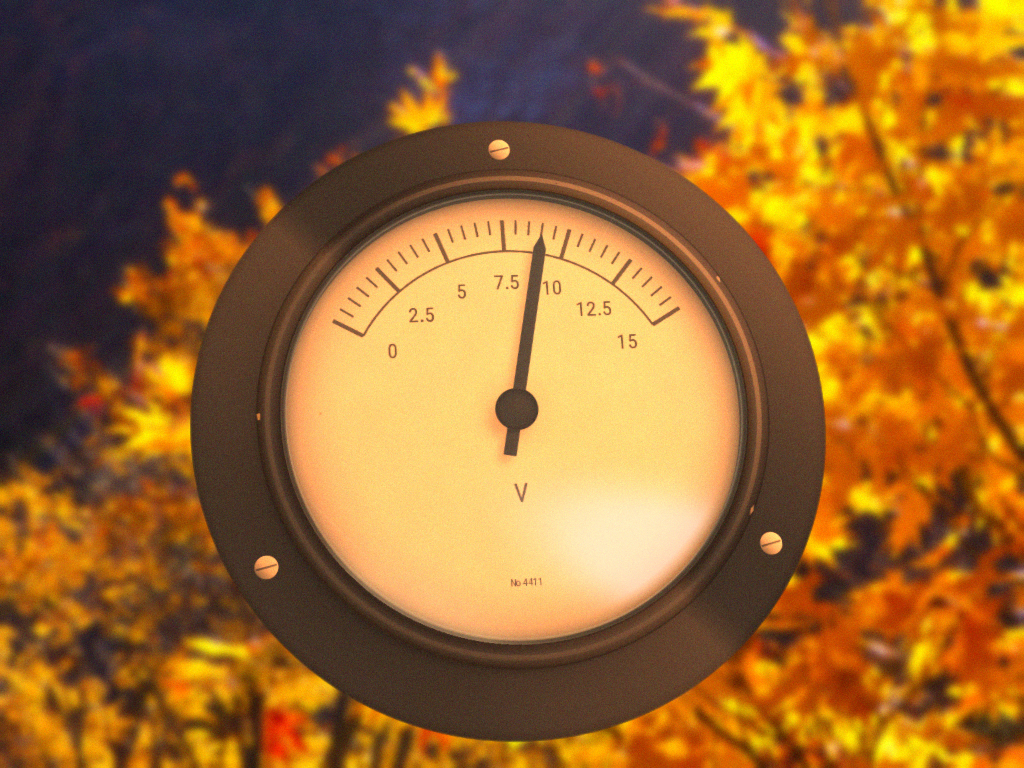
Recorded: 9 V
